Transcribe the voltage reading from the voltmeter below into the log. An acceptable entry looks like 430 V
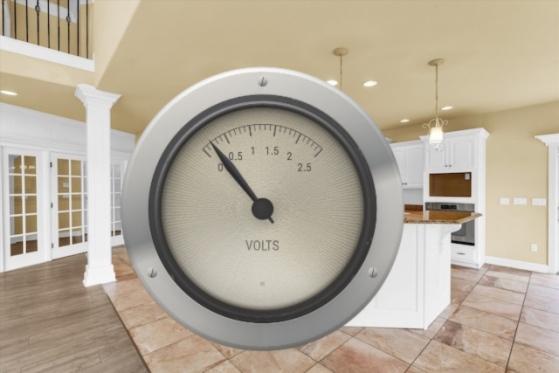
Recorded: 0.2 V
